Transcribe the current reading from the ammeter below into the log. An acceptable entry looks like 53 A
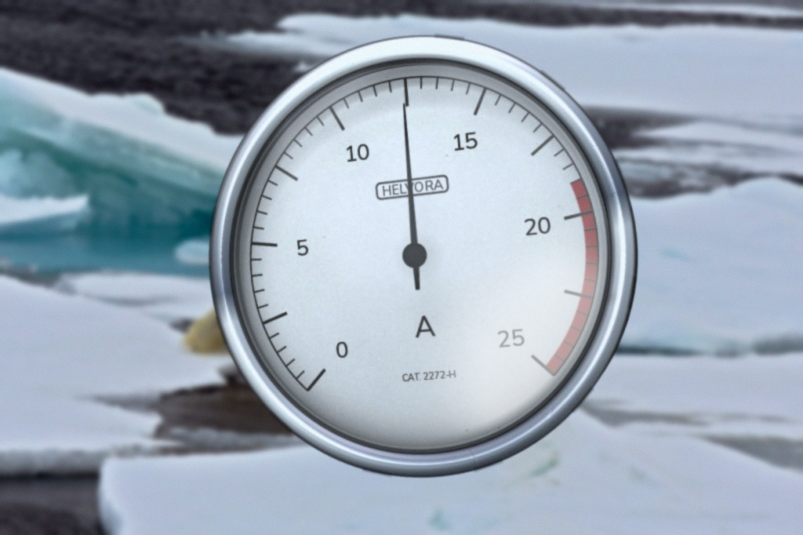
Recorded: 12.5 A
